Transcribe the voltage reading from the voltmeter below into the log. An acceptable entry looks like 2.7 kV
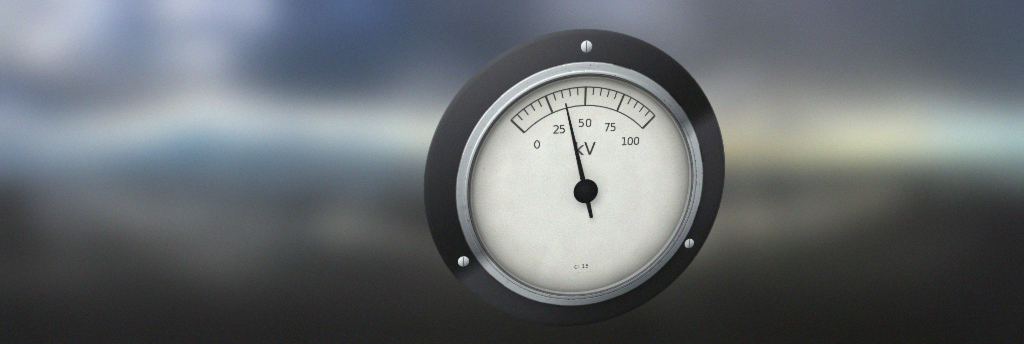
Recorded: 35 kV
